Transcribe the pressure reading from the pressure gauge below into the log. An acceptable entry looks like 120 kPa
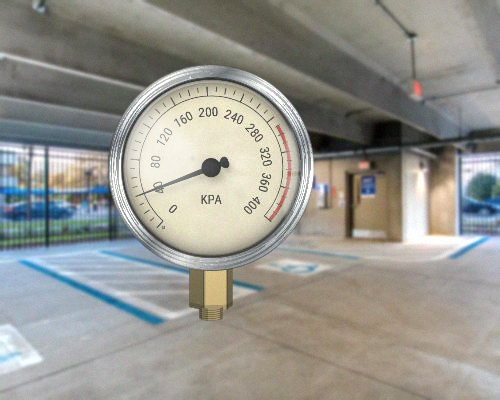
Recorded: 40 kPa
